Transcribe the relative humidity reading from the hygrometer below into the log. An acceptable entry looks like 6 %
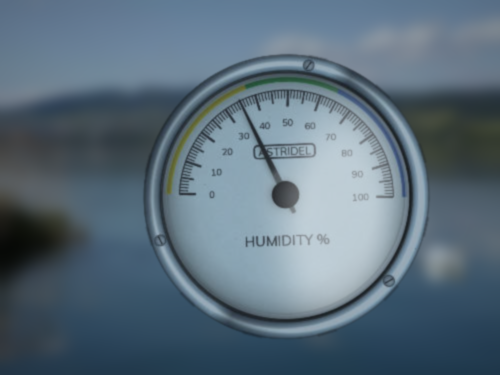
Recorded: 35 %
